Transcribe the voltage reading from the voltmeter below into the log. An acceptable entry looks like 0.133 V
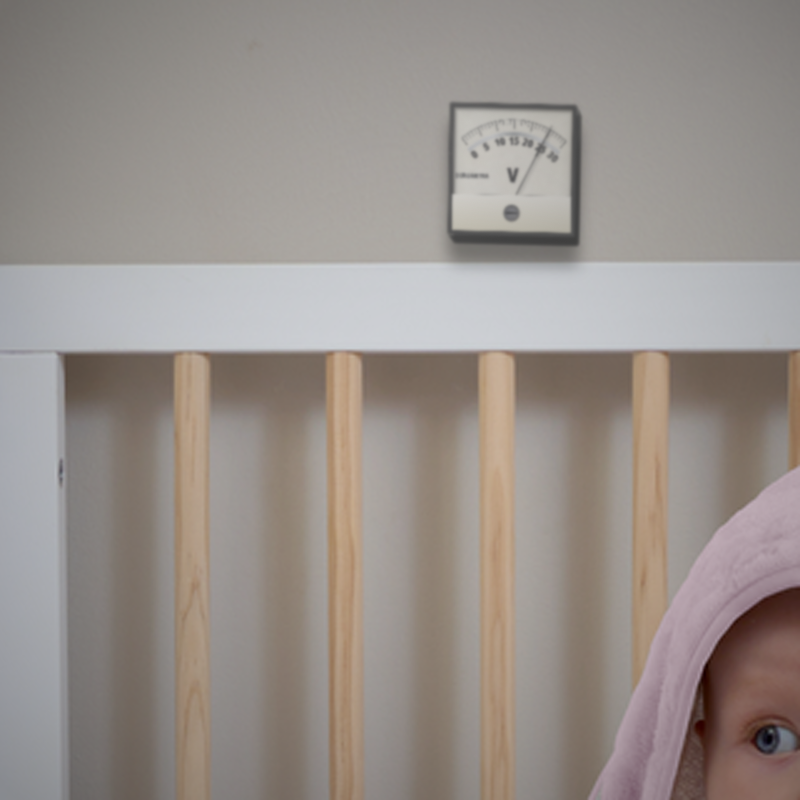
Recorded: 25 V
